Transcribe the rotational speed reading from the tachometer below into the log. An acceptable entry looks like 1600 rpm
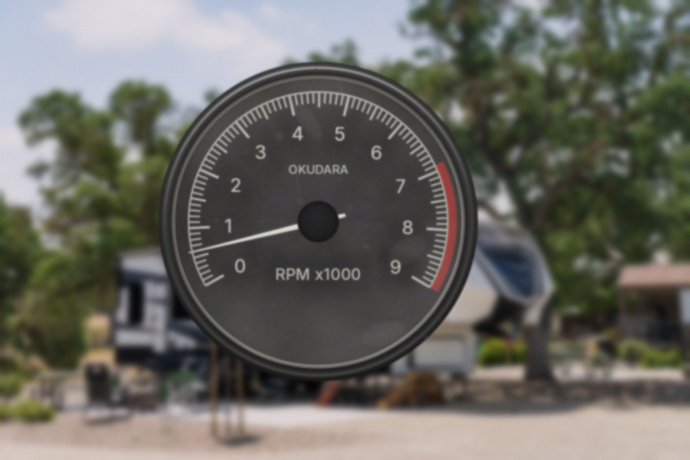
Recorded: 600 rpm
